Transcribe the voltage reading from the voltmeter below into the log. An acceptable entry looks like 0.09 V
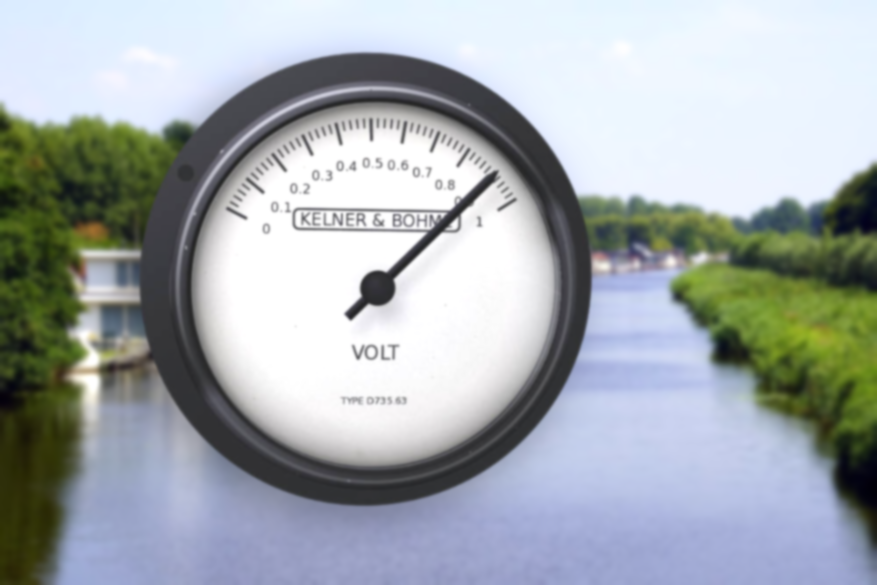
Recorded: 0.9 V
